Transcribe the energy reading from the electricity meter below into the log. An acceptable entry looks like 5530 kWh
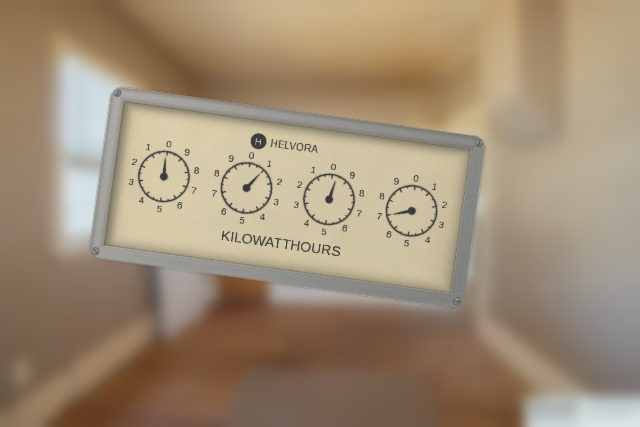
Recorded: 97 kWh
